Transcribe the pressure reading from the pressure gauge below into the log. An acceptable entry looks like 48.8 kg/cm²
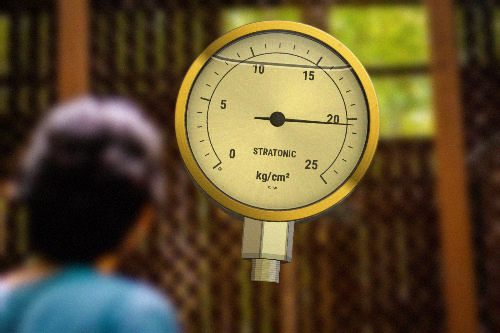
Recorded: 20.5 kg/cm²
